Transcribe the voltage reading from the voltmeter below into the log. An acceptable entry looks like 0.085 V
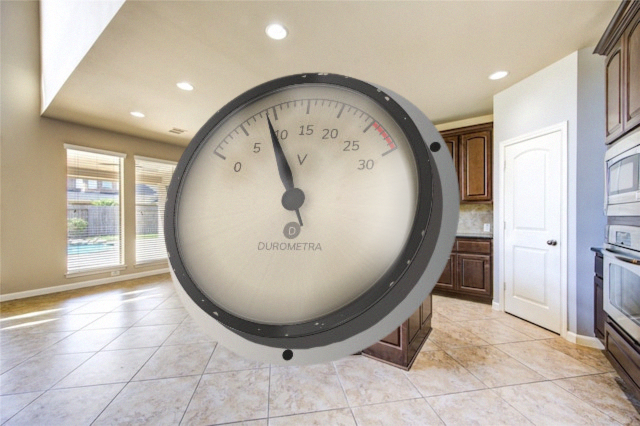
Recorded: 9 V
